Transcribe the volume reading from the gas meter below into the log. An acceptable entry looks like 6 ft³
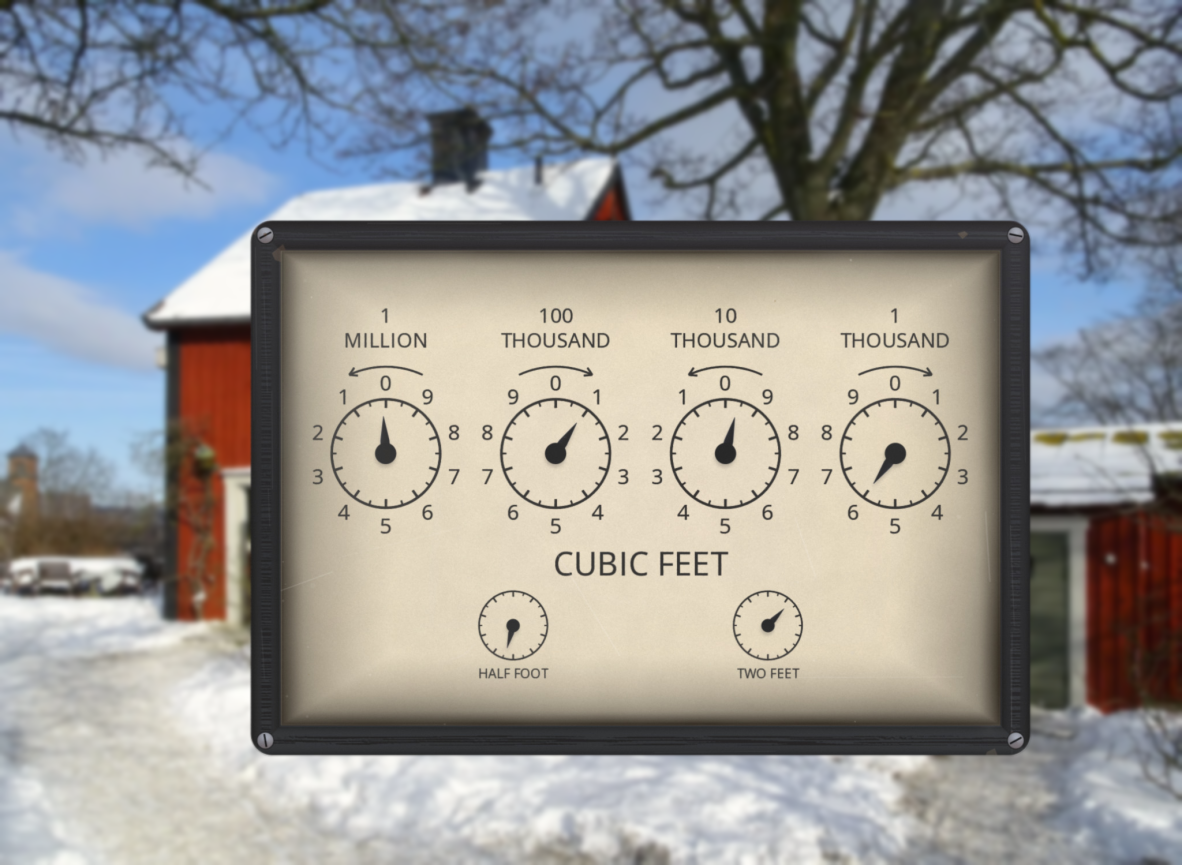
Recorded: 9600 ft³
